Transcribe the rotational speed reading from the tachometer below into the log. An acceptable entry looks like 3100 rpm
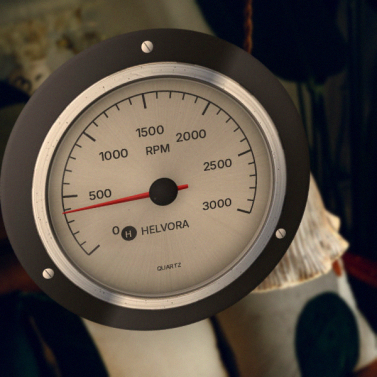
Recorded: 400 rpm
